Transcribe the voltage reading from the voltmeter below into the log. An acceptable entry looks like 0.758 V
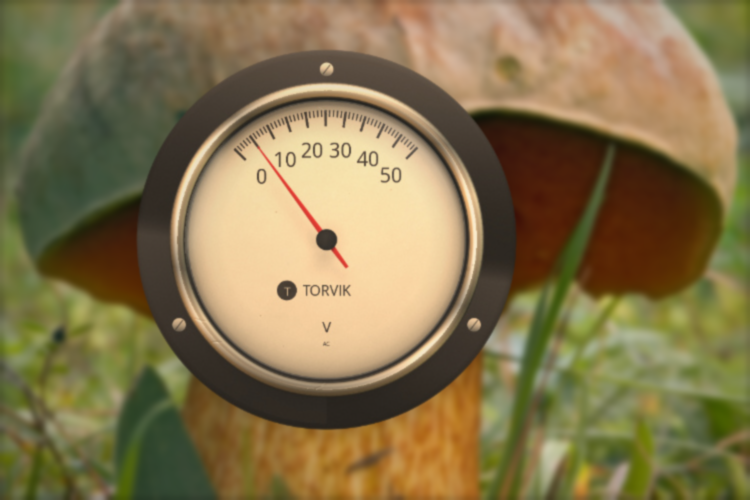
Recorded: 5 V
